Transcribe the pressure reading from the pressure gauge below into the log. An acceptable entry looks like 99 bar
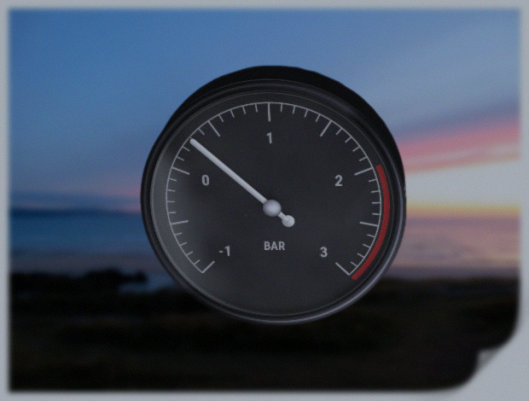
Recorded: 0.3 bar
